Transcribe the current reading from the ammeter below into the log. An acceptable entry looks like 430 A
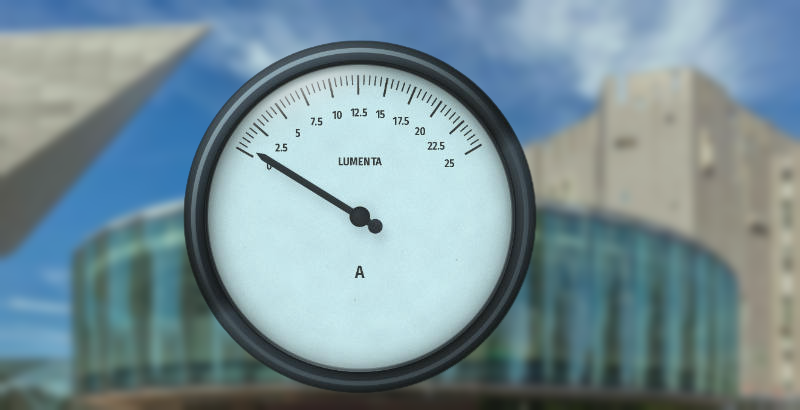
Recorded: 0.5 A
